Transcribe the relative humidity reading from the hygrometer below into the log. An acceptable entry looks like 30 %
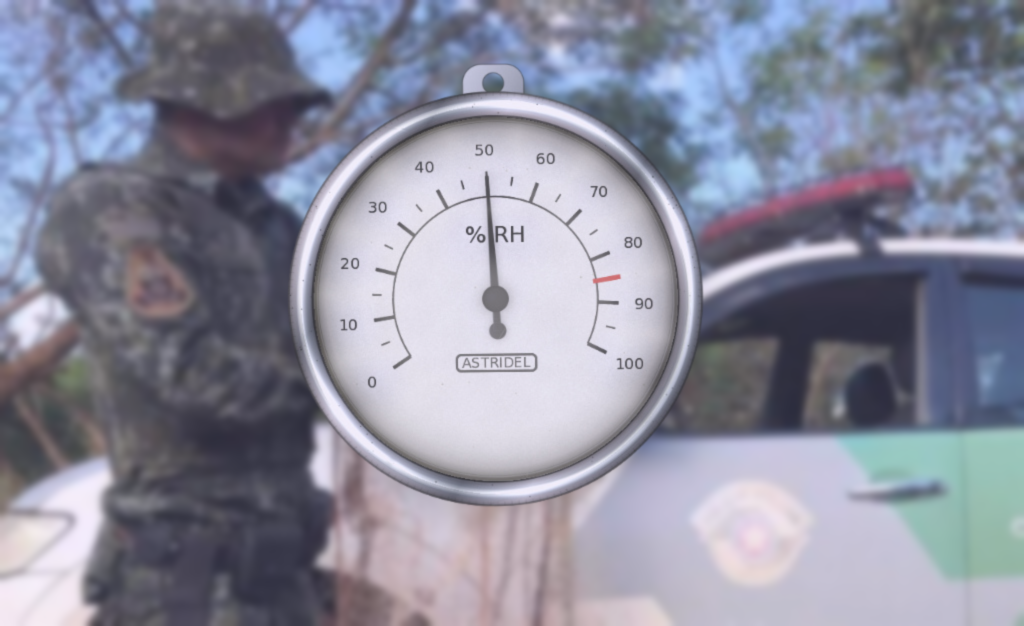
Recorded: 50 %
